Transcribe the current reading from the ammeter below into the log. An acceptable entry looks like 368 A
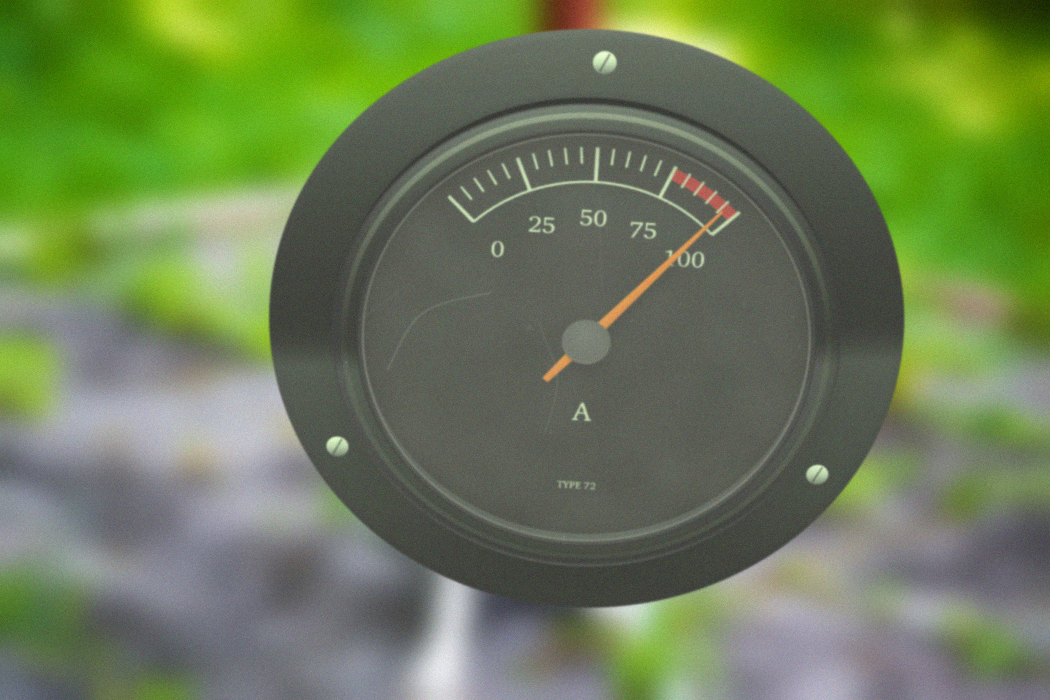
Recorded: 95 A
